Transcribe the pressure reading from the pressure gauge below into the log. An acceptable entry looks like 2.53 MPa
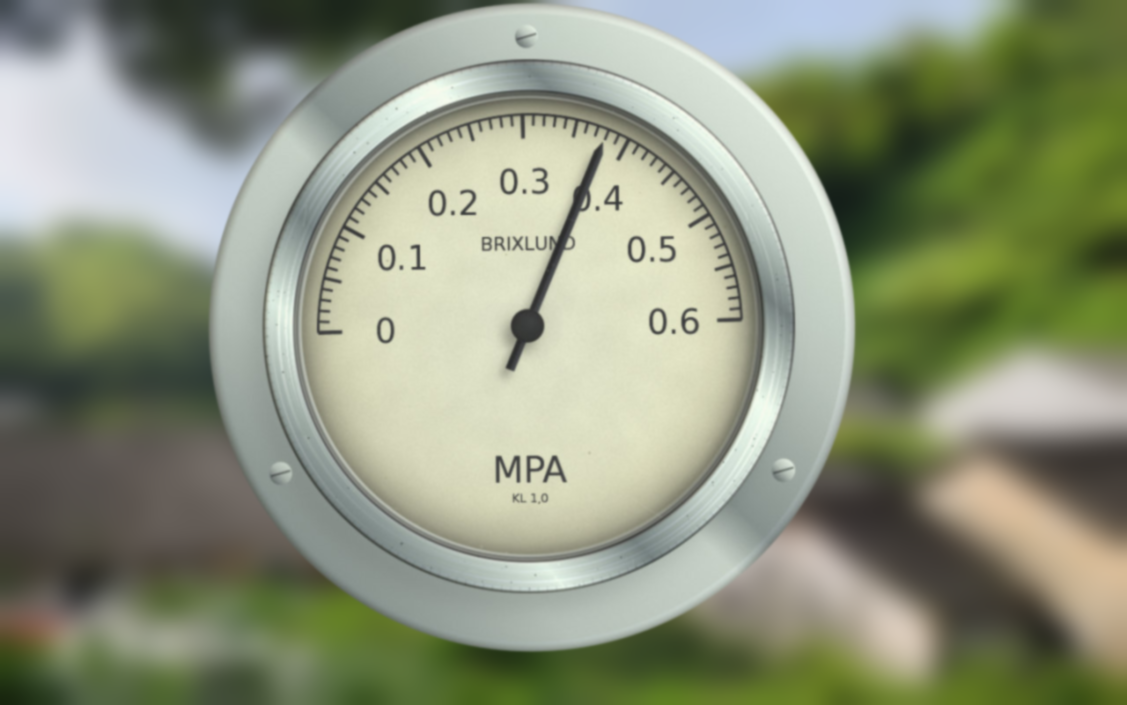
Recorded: 0.38 MPa
